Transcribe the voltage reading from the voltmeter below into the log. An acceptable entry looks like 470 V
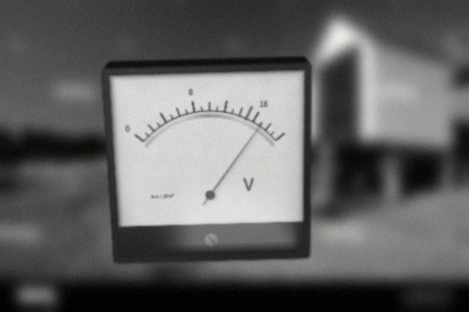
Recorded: 17 V
